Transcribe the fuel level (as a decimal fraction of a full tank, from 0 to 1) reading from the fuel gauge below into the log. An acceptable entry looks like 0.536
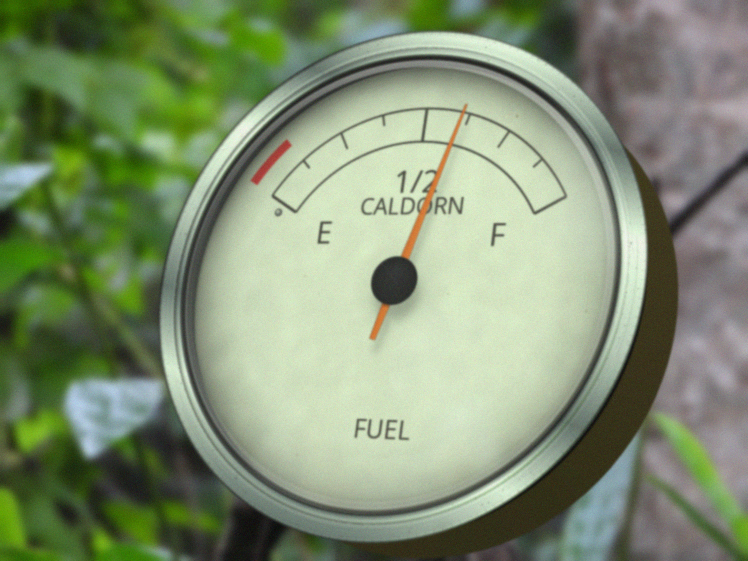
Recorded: 0.625
